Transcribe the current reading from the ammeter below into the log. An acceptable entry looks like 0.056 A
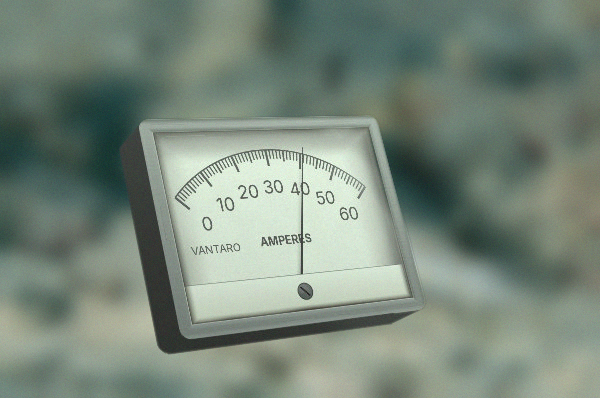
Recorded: 40 A
